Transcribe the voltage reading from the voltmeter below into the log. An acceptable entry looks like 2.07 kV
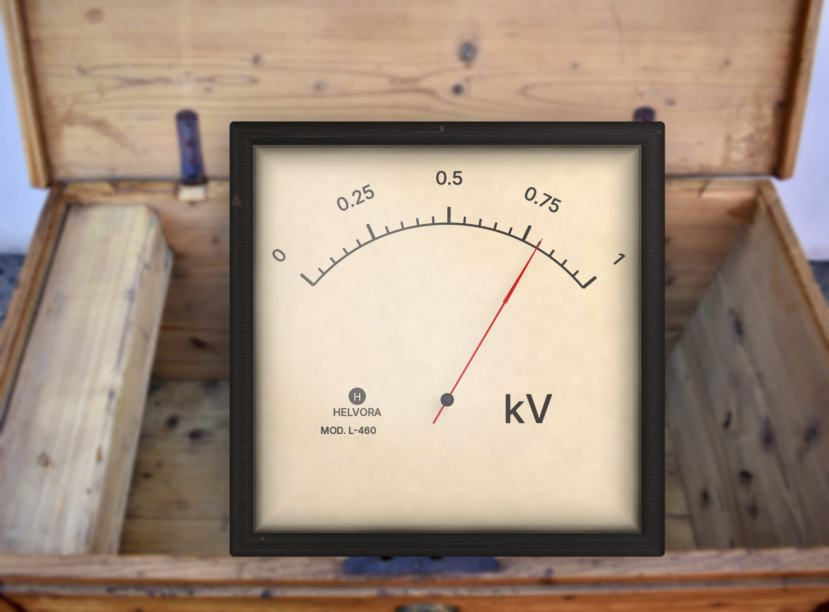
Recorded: 0.8 kV
